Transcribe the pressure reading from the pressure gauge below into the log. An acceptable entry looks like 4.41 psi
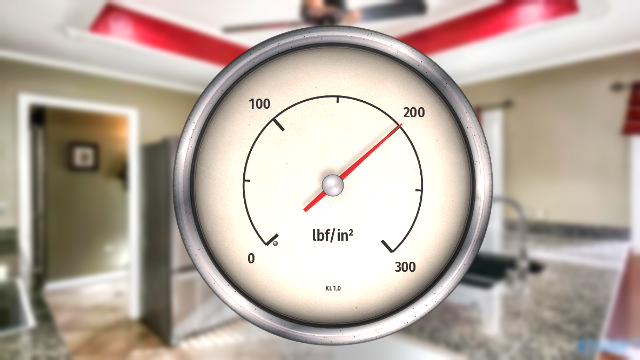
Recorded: 200 psi
